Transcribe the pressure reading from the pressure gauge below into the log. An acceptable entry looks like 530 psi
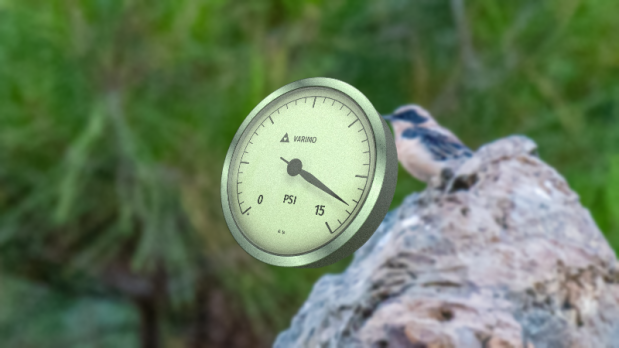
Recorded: 13.75 psi
